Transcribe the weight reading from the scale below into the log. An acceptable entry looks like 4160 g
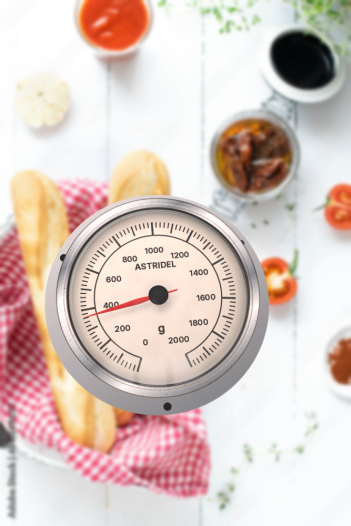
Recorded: 360 g
